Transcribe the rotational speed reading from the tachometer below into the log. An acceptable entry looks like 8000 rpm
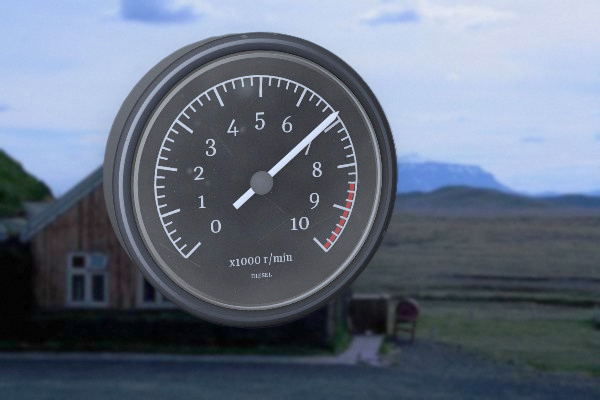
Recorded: 6800 rpm
